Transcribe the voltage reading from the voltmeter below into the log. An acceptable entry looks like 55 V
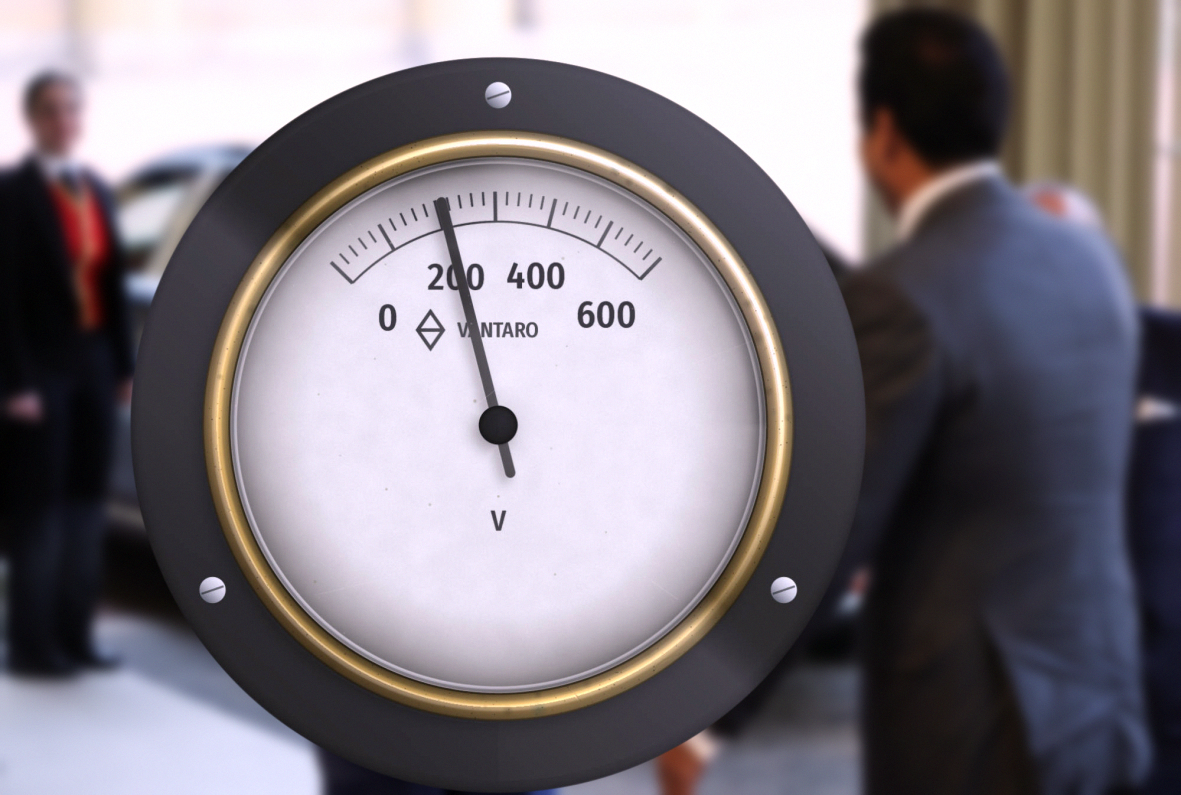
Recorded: 210 V
